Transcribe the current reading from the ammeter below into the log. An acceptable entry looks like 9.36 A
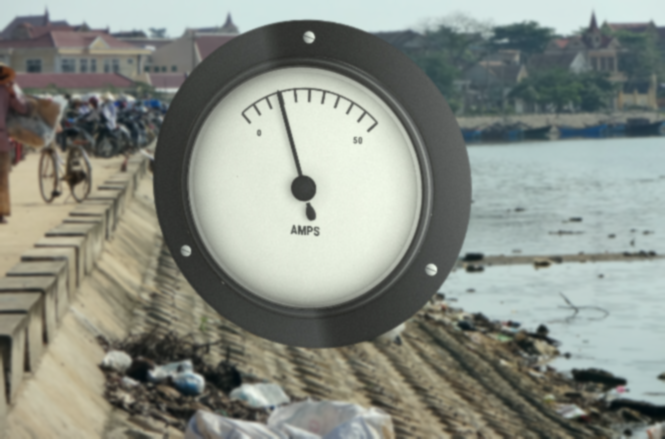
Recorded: 15 A
